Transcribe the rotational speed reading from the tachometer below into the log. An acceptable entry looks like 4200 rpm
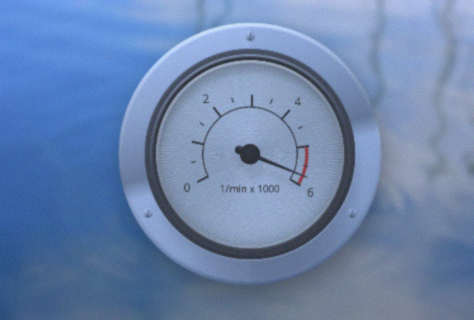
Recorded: 5750 rpm
